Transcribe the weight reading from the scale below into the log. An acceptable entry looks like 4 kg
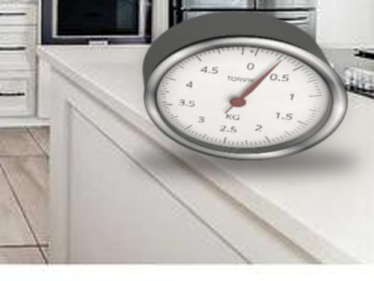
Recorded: 0.25 kg
